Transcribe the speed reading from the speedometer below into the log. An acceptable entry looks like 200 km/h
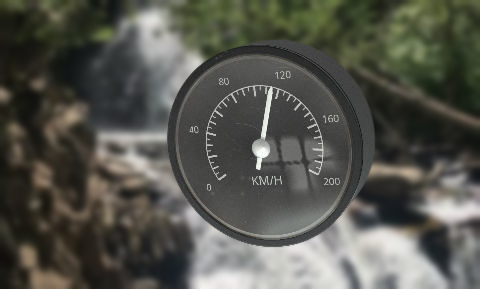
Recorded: 115 km/h
